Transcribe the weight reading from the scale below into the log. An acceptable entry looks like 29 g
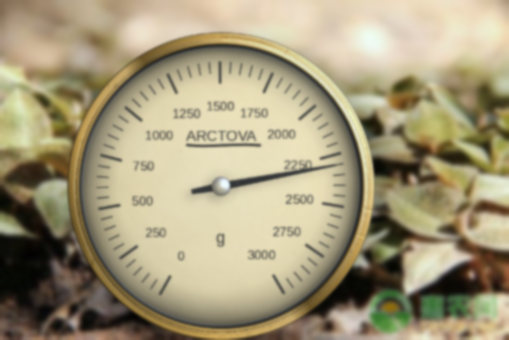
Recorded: 2300 g
